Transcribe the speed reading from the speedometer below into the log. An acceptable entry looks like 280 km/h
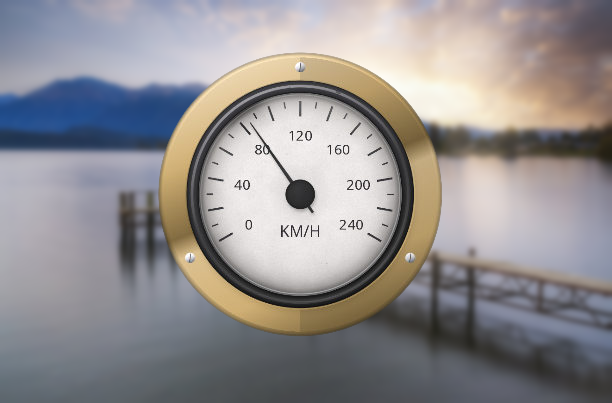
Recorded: 85 km/h
